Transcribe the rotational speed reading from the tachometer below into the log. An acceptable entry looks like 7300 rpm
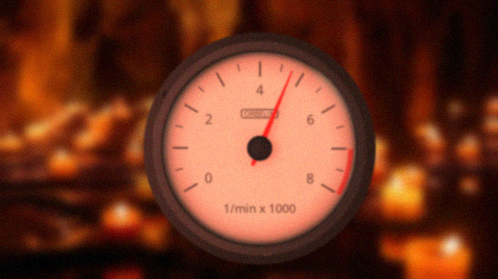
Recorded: 4750 rpm
